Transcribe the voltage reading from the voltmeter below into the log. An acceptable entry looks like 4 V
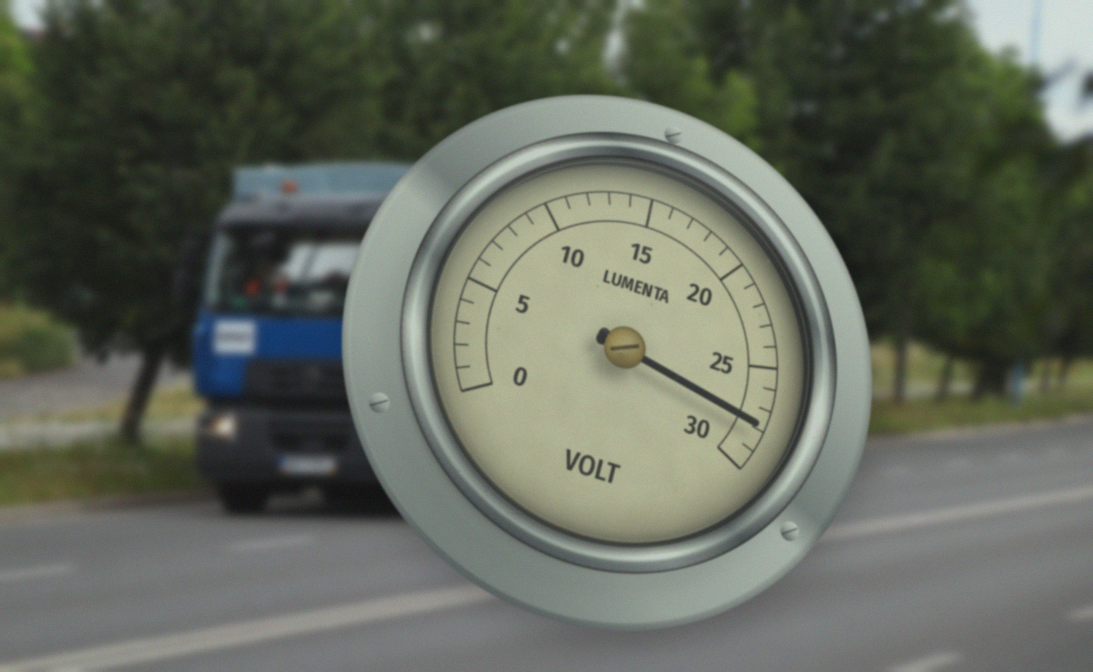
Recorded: 28 V
